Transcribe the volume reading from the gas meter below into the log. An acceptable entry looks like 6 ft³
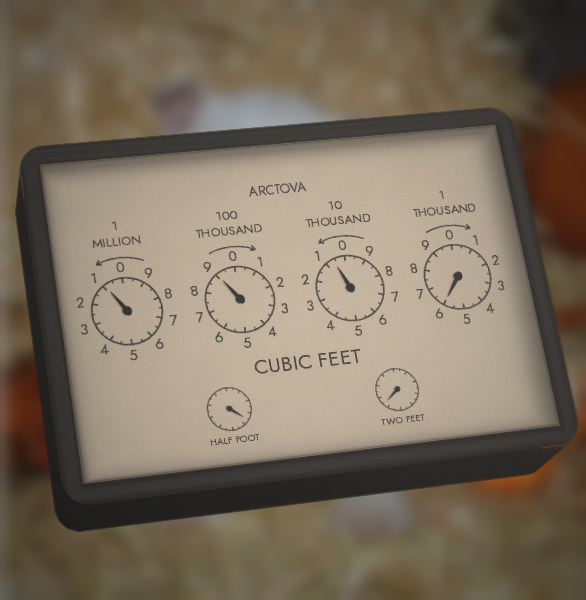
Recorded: 90600 ft³
